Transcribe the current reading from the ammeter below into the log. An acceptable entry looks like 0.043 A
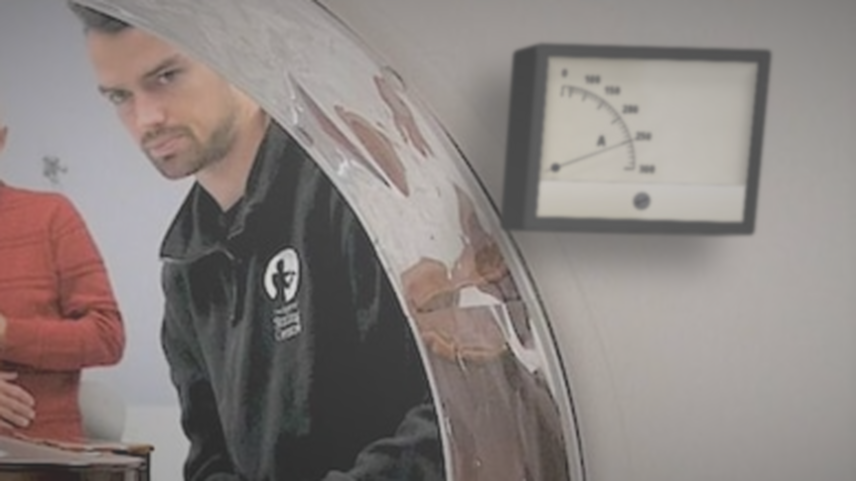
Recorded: 250 A
